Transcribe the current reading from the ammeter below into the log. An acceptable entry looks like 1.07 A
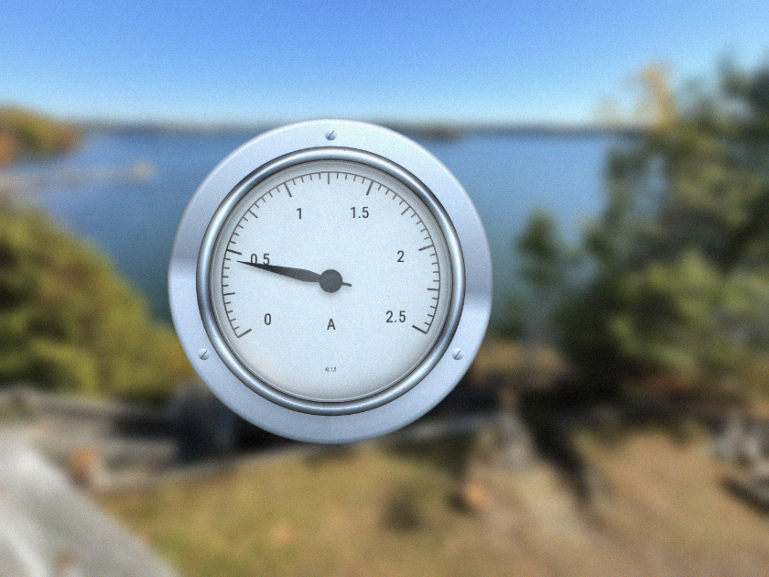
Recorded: 0.45 A
